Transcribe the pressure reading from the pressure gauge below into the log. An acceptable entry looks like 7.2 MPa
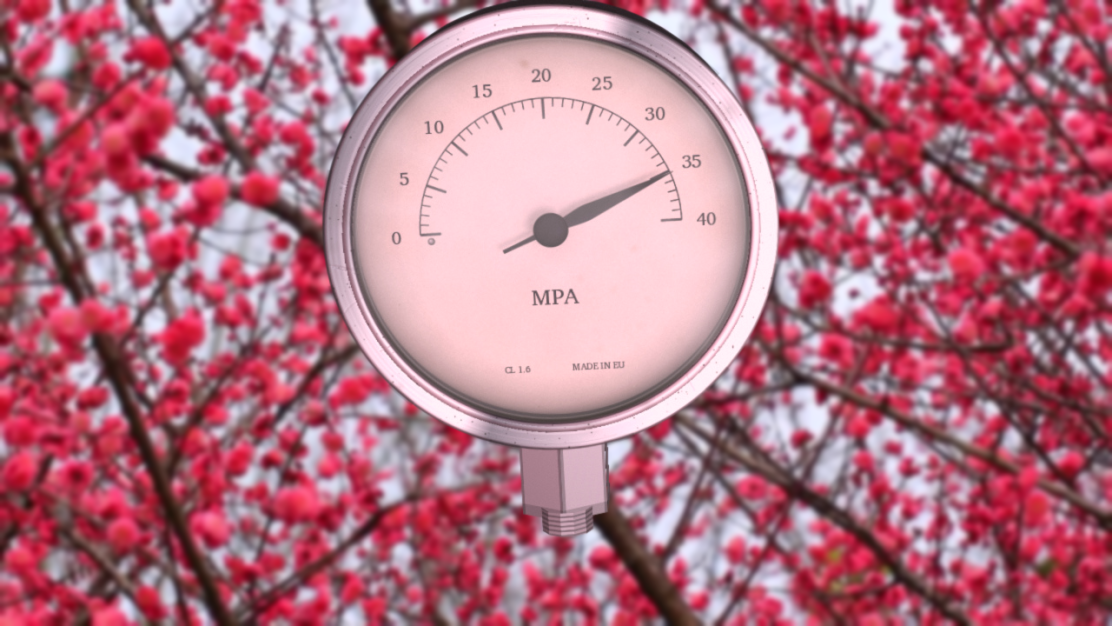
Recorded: 35 MPa
